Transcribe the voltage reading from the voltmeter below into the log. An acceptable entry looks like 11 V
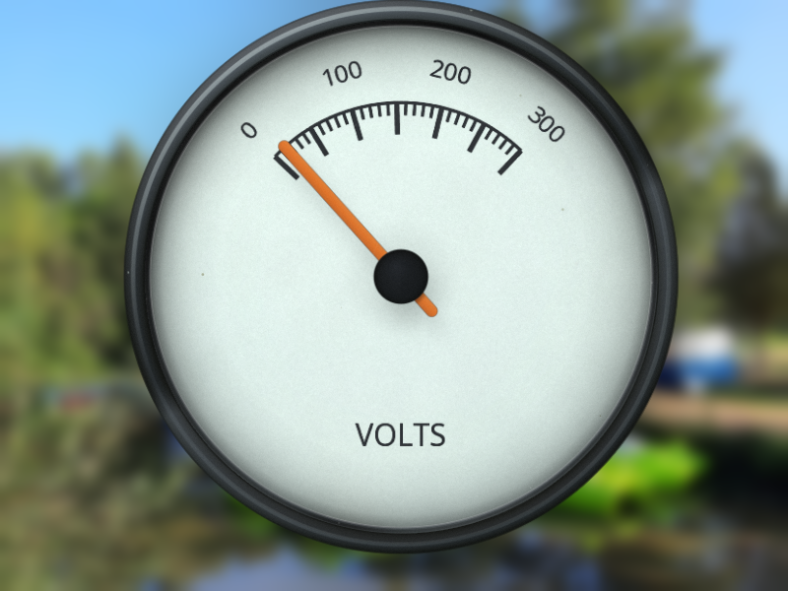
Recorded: 15 V
